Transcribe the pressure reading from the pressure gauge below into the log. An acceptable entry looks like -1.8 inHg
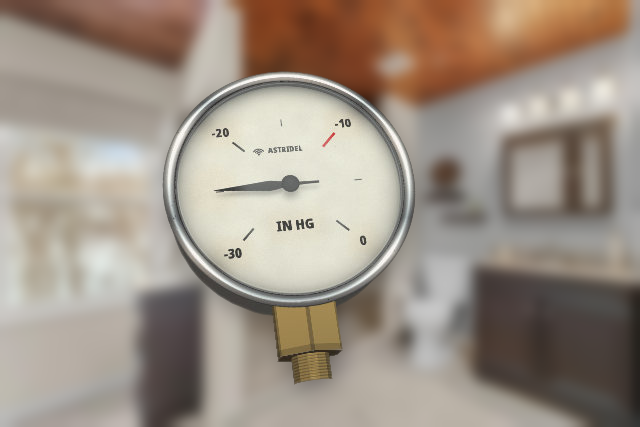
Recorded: -25 inHg
